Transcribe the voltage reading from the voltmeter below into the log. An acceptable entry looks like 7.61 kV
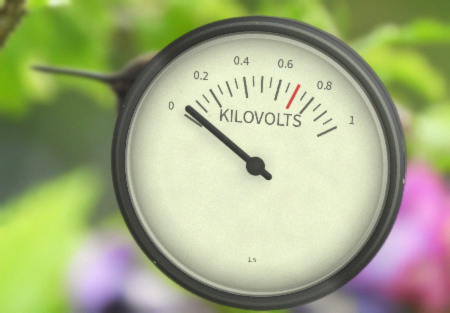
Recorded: 0.05 kV
